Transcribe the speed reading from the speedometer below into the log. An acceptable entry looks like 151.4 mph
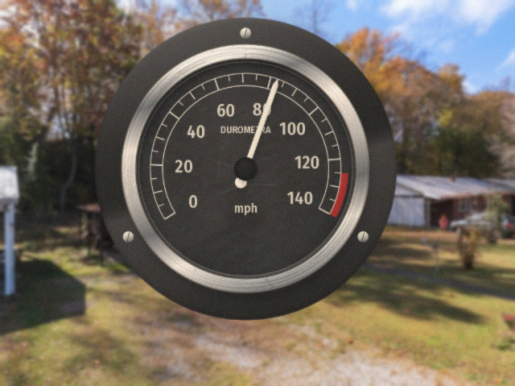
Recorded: 82.5 mph
